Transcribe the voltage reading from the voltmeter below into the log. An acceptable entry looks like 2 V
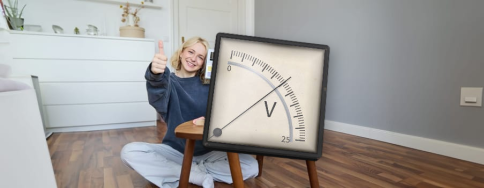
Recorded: 12.5 V
